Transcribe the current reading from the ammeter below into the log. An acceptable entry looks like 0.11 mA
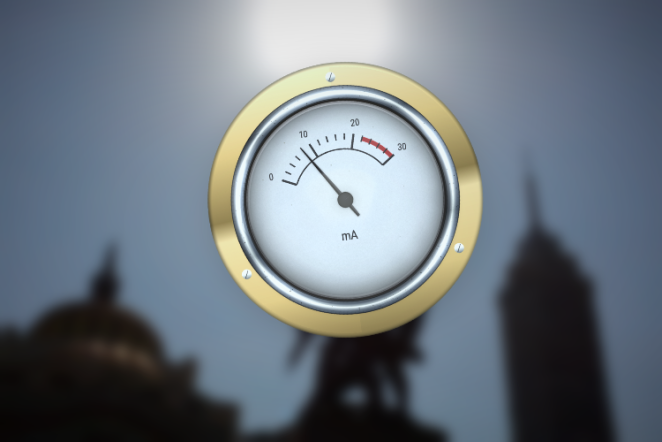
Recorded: 8 mA
